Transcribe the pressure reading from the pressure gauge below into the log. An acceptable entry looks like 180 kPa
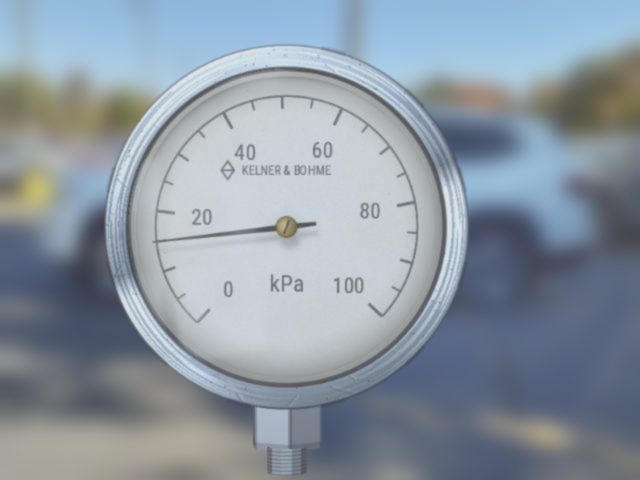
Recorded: 15 kPa
